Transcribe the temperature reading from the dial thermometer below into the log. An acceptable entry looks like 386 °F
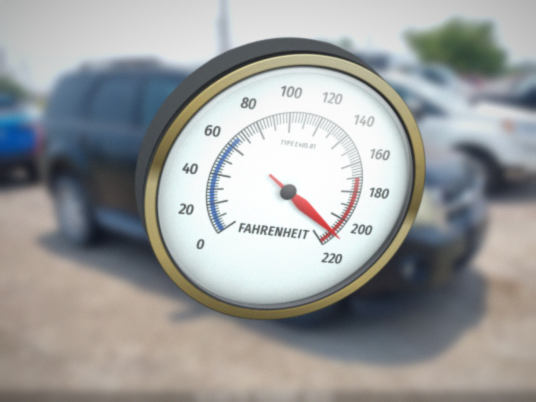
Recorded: 210 °F
